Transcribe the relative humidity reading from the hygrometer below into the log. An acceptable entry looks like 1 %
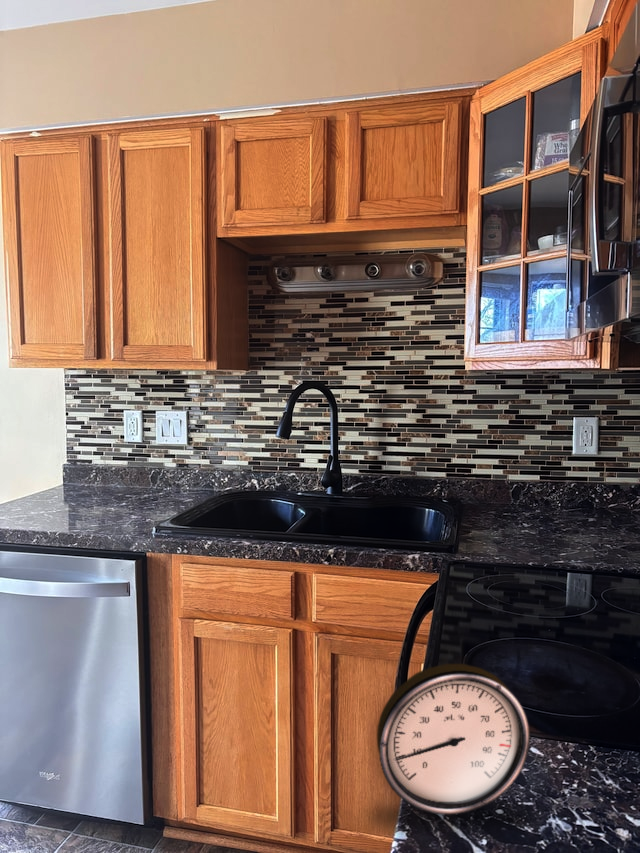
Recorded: 10 %
